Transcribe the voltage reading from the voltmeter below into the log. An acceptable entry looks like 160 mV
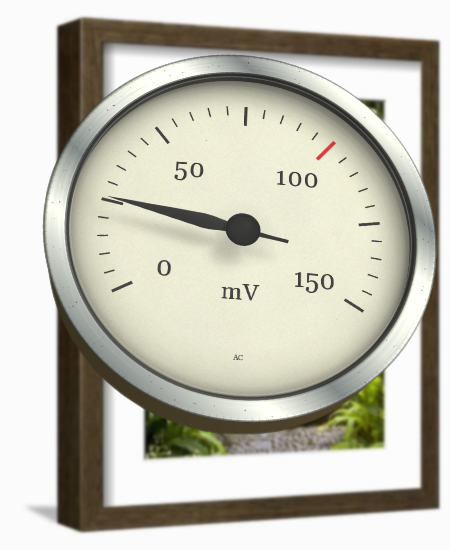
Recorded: 25 mV
